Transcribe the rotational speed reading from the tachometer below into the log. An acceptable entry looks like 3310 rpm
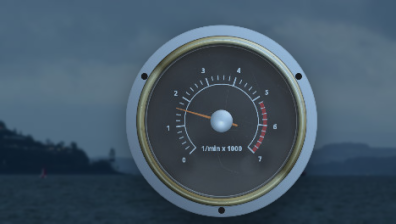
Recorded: 1600 rpm
